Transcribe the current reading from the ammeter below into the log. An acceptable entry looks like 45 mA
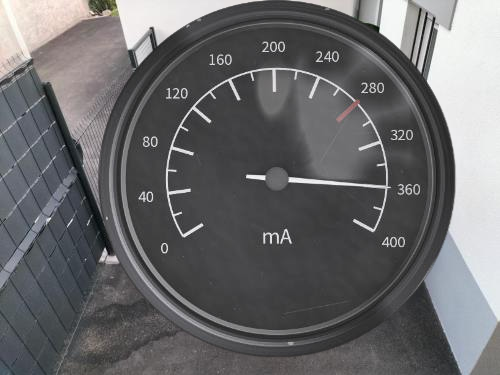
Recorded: 360 mA
